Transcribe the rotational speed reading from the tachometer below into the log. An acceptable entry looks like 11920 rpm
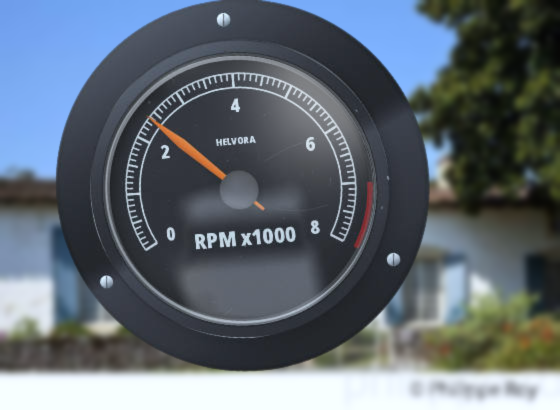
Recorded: 2400 rpm
